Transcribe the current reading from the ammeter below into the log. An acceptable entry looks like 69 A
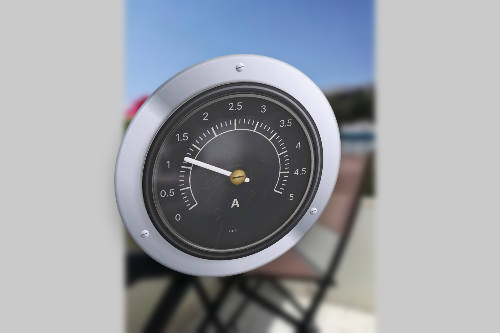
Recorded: 1.2 A
